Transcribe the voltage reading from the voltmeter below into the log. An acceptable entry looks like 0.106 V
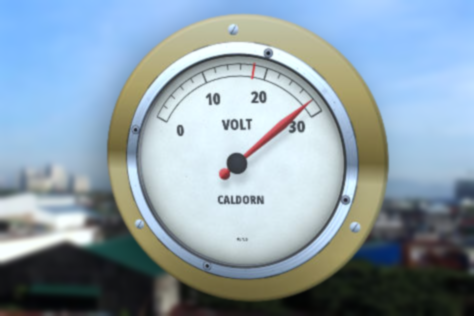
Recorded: 28 V
